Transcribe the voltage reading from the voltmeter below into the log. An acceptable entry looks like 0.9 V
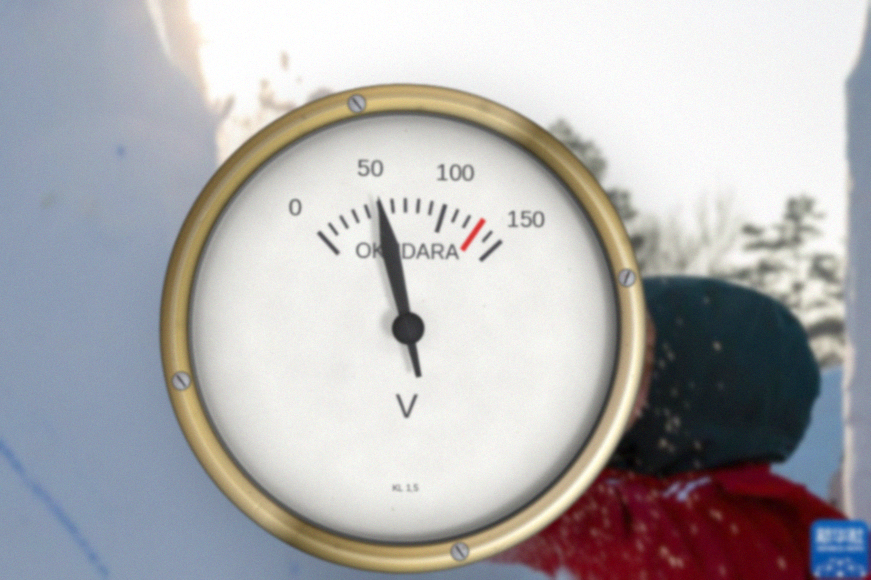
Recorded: 50 V
